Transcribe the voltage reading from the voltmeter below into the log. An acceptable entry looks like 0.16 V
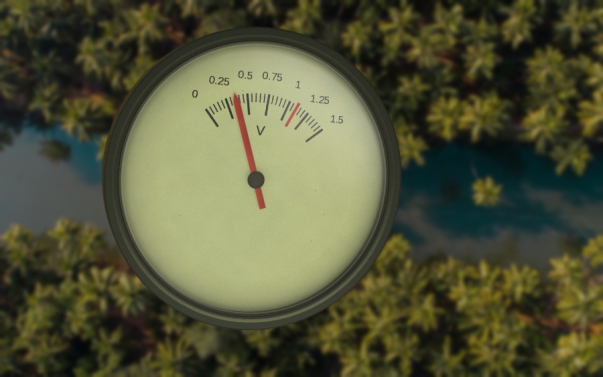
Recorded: 0.35 V
